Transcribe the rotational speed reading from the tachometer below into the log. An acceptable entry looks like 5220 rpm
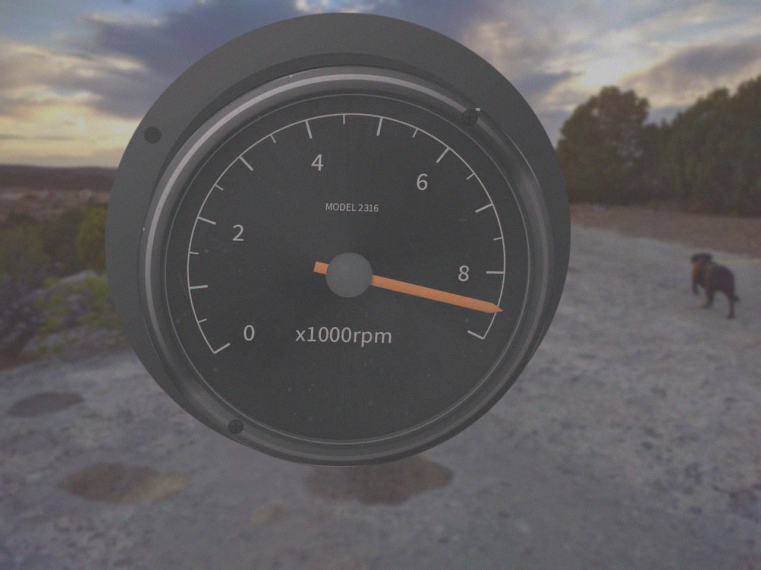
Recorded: 8500 rpm
